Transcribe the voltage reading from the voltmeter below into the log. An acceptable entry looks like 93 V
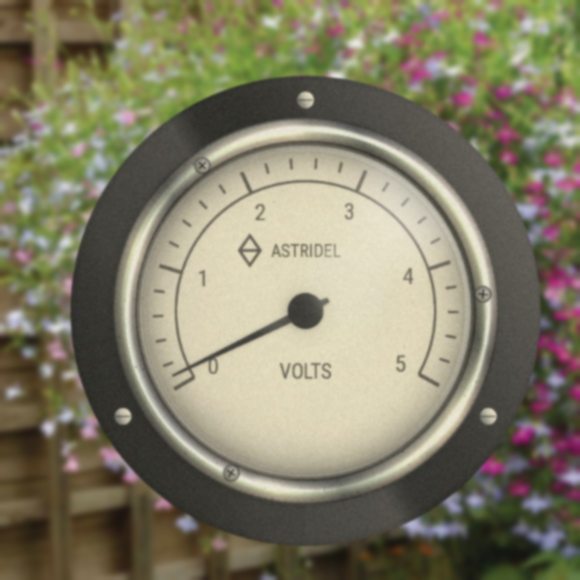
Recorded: 0.1 V
